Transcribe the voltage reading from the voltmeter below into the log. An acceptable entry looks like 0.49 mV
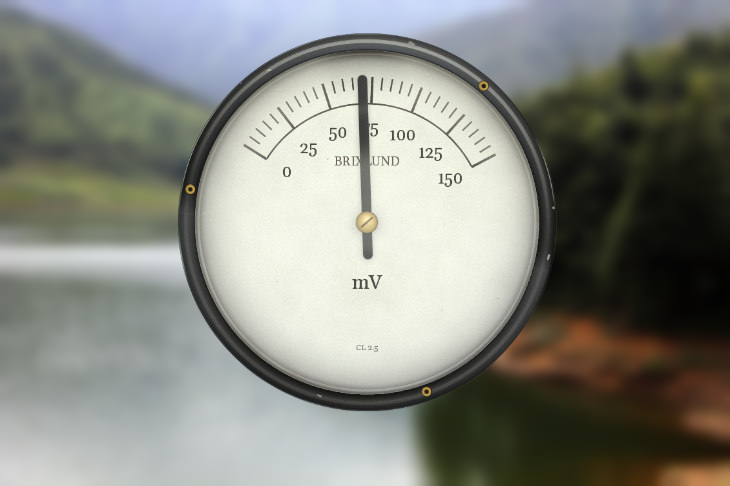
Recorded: 70 mV
